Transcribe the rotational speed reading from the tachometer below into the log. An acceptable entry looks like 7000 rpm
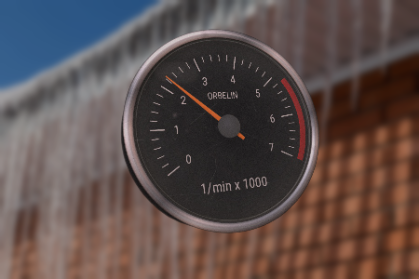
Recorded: 2200 rpm
